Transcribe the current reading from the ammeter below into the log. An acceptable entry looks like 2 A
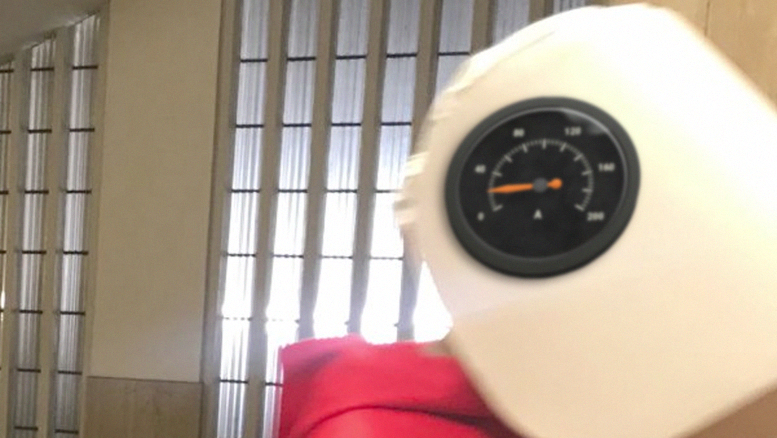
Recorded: 20 A
